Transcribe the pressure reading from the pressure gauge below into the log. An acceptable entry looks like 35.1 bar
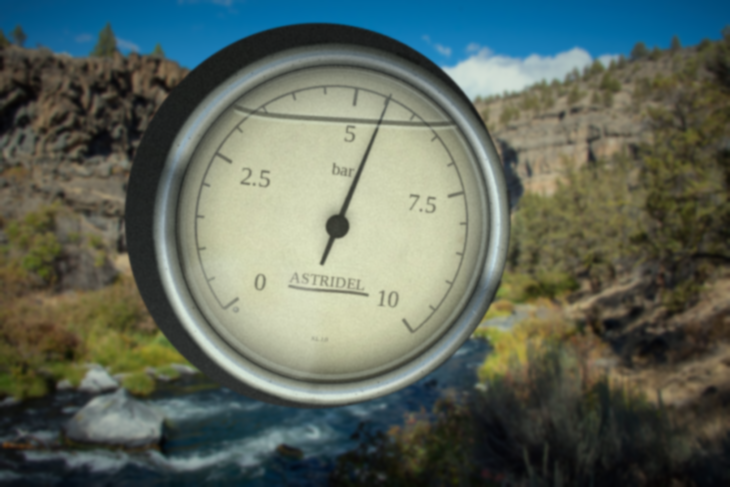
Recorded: 5.5 bar
